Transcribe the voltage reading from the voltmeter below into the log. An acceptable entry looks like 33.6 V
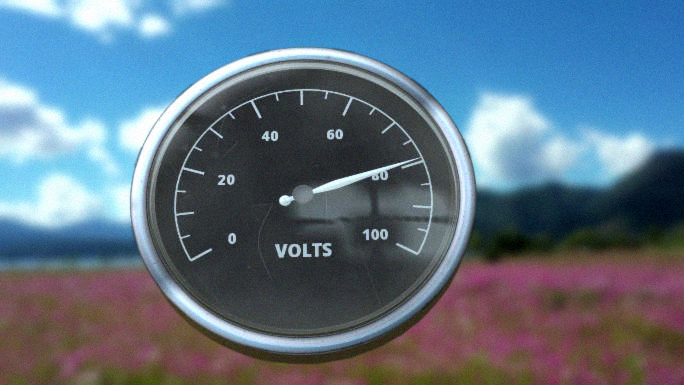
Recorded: 80 V
